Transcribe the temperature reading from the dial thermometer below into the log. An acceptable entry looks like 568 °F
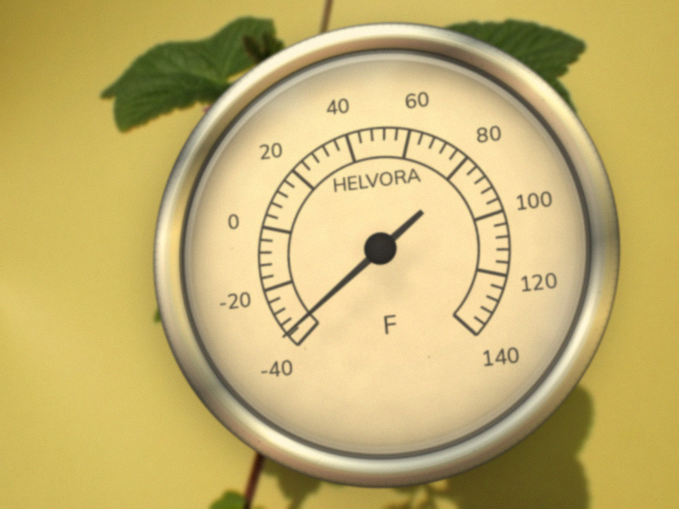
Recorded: -36 °F
